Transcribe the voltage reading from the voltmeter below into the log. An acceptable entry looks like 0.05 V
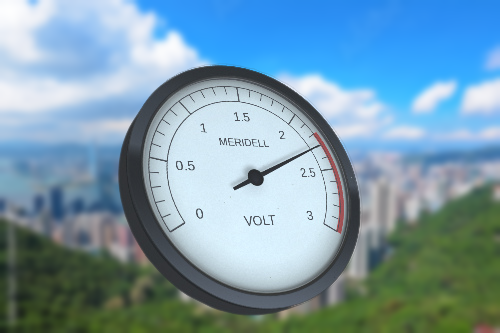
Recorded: 2.3 V
